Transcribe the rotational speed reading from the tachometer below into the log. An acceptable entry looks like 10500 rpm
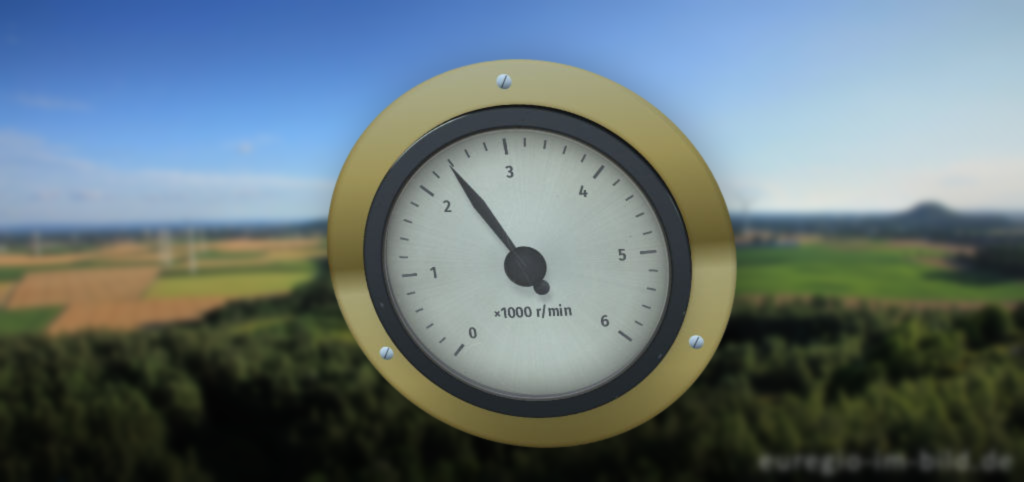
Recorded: 2400 rpm
